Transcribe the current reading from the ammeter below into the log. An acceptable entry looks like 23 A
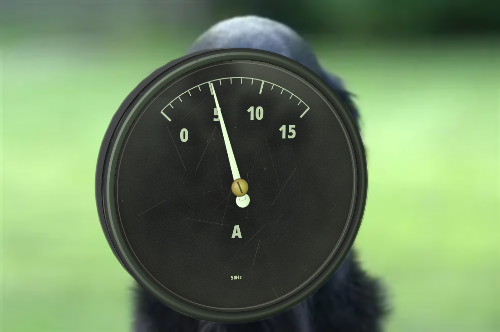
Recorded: 5 A
